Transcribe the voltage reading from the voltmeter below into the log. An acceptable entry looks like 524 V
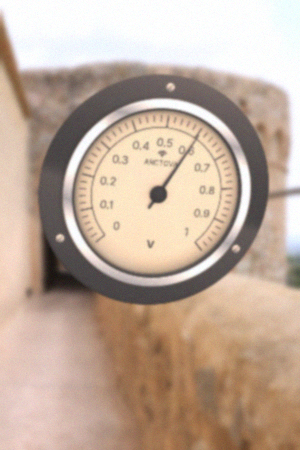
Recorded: 0.6 V
